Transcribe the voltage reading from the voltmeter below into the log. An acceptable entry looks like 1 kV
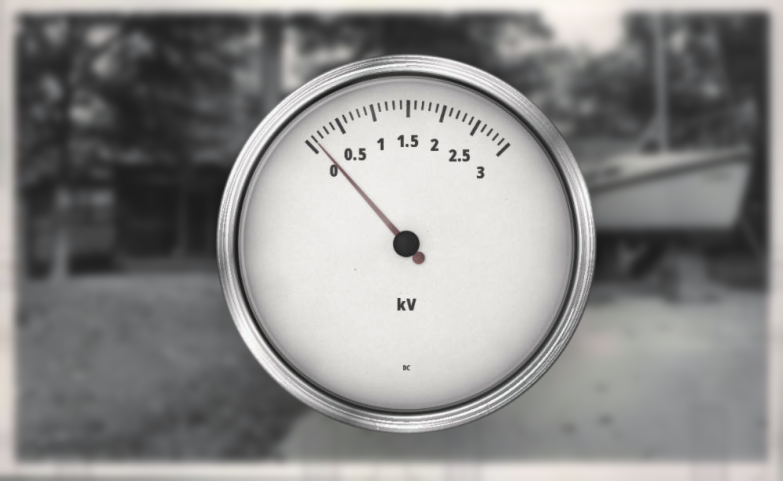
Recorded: 0.1 kV
